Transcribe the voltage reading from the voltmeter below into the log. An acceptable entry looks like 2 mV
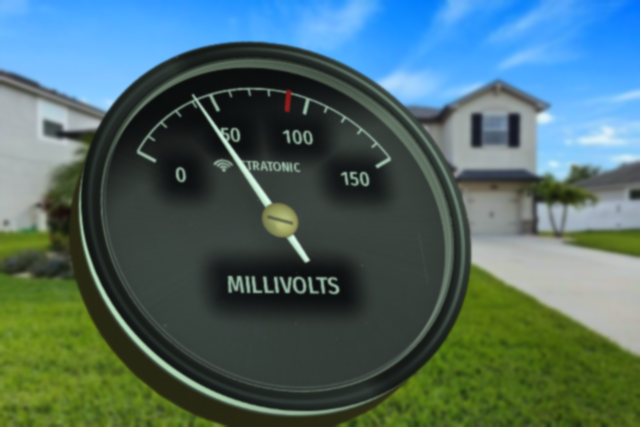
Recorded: 40 mV
